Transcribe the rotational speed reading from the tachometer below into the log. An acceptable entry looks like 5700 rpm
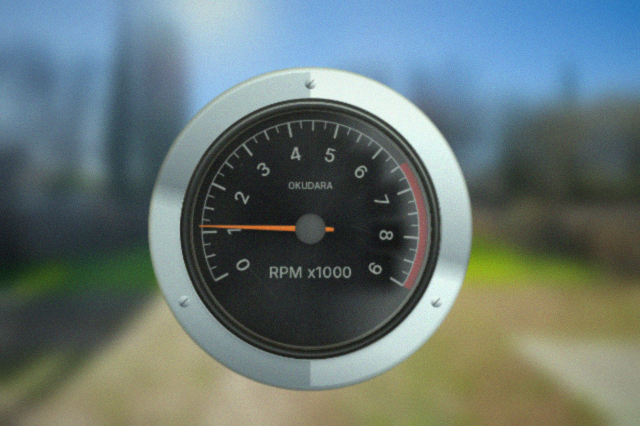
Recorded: 1125 rpm
